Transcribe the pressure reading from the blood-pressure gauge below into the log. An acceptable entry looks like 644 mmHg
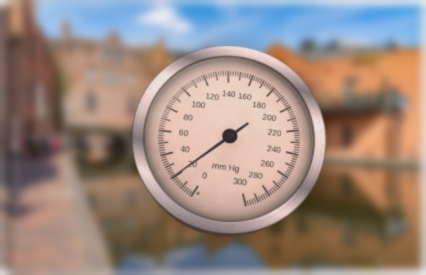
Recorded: 20 mmHg
